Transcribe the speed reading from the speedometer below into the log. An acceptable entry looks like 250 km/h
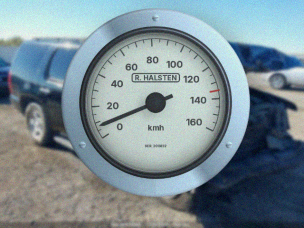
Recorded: 7.5 km/h
